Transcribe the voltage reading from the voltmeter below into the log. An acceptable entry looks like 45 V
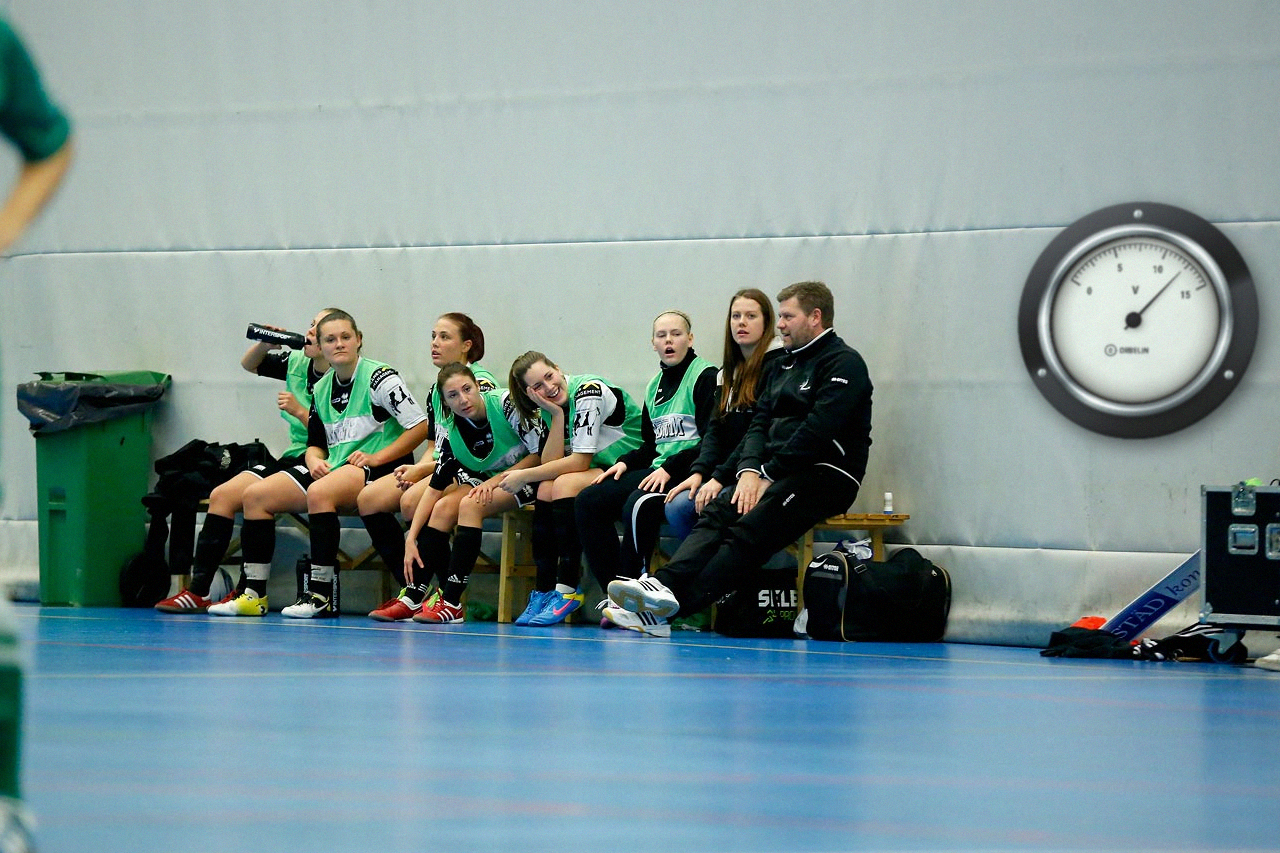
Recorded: 12.5 V
